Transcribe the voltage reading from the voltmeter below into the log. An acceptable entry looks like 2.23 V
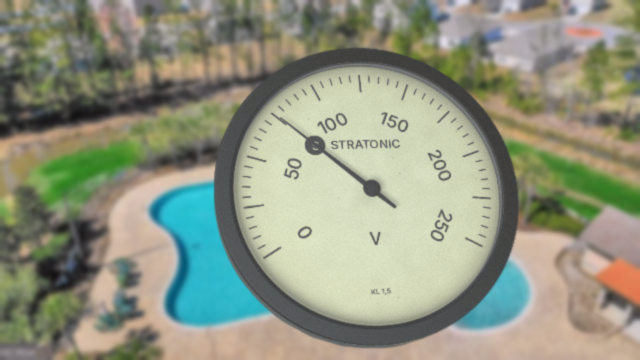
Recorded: 75 V
